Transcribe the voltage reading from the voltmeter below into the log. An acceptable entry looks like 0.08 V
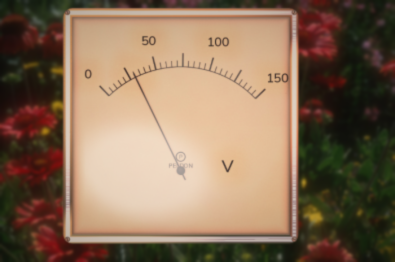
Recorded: 30 V
